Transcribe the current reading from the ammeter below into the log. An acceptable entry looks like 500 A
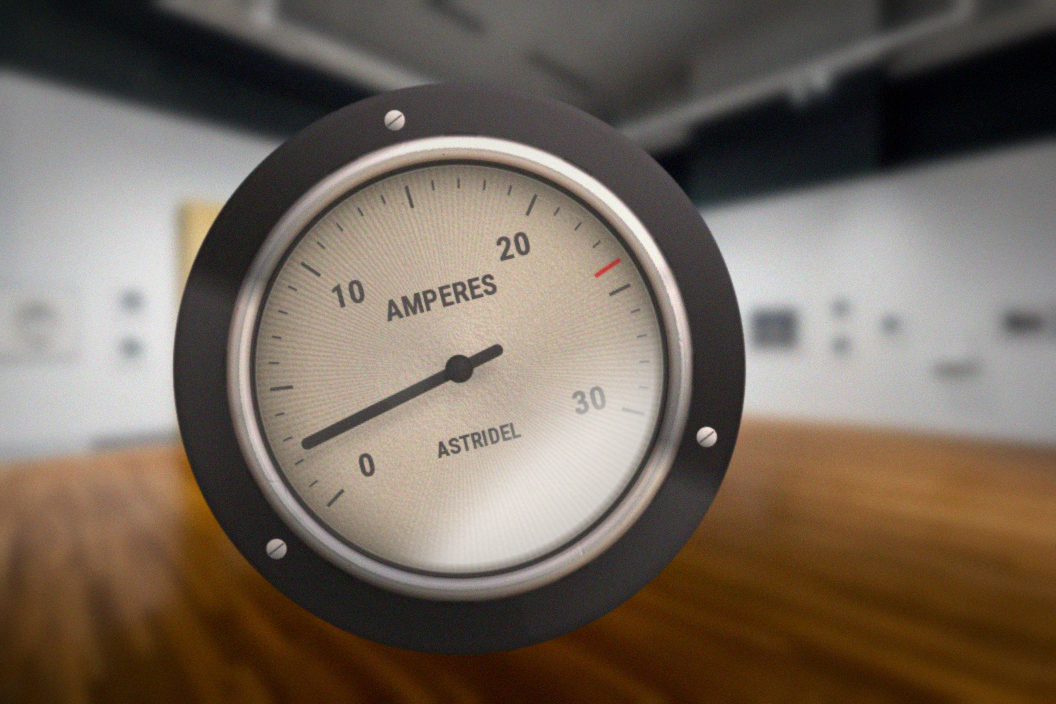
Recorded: 2.5 A
